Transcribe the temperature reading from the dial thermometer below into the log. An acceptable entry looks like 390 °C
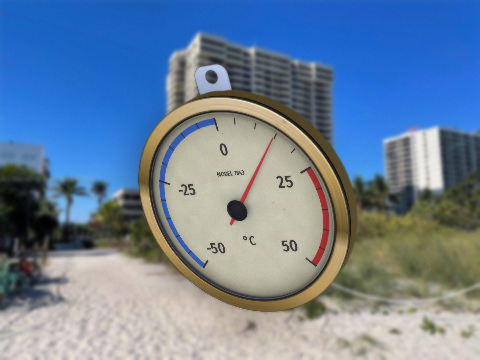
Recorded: 15 °C
